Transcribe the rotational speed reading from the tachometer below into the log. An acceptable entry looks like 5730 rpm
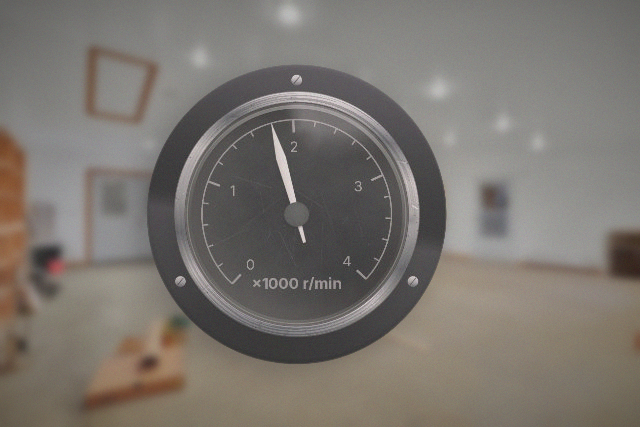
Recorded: 1800 rpm
